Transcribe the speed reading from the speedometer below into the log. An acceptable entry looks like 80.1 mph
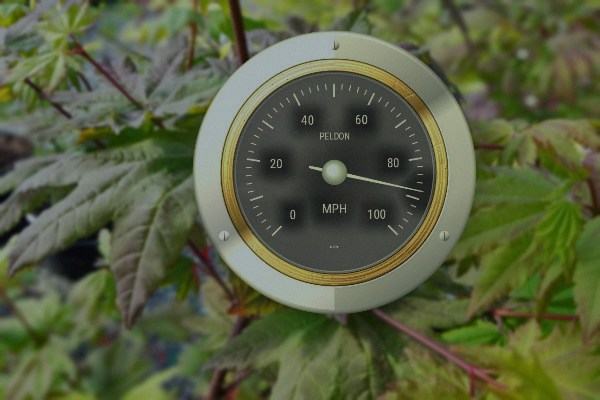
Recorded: 88 mph
